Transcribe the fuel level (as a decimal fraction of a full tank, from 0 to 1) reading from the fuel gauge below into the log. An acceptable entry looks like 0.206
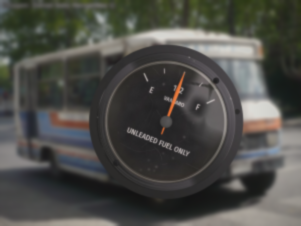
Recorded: 0.5
